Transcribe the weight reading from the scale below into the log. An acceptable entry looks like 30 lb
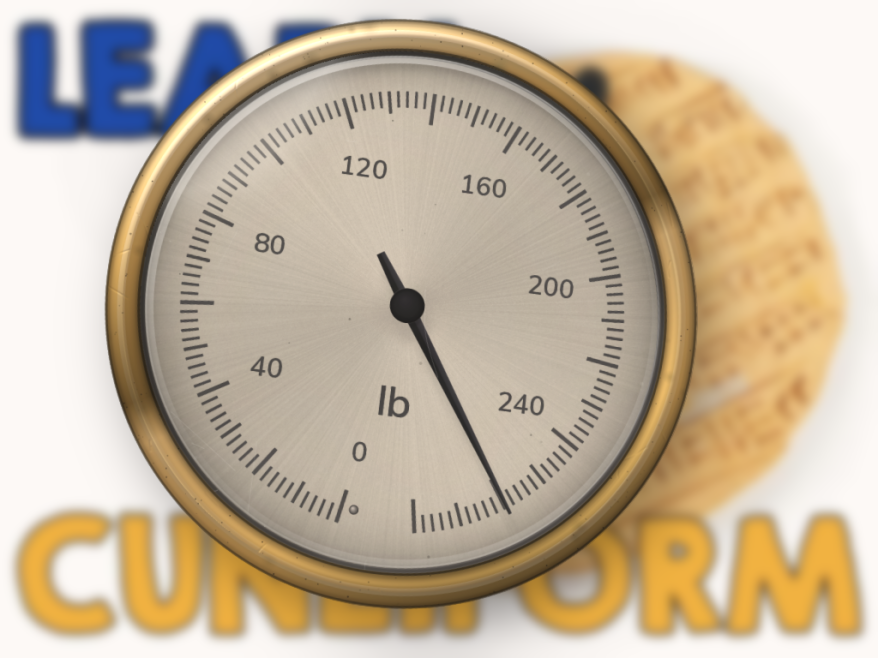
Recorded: 260 lb
